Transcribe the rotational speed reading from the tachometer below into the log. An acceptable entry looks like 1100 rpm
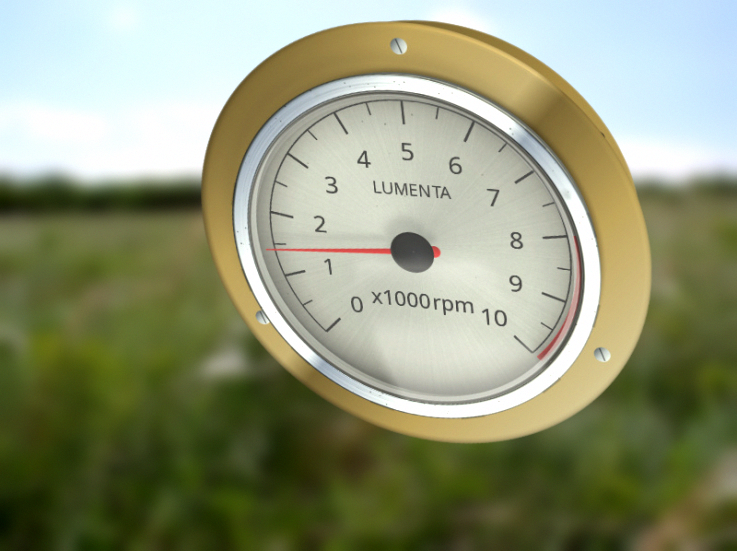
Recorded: 1500 rpm
